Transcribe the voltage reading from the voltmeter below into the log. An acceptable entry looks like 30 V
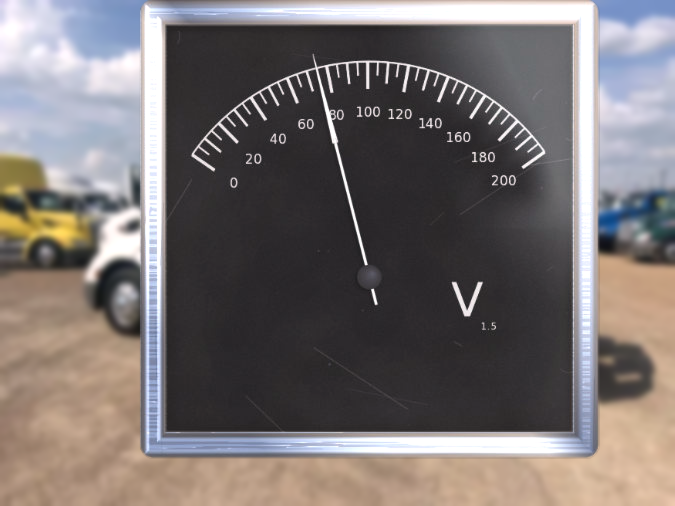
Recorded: 75 V
